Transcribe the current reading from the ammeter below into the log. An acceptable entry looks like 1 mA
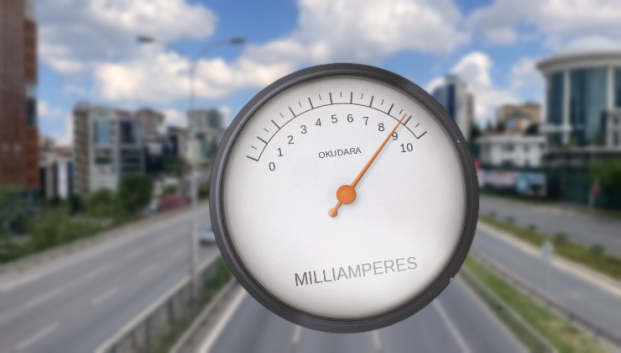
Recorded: 8.75 mA
